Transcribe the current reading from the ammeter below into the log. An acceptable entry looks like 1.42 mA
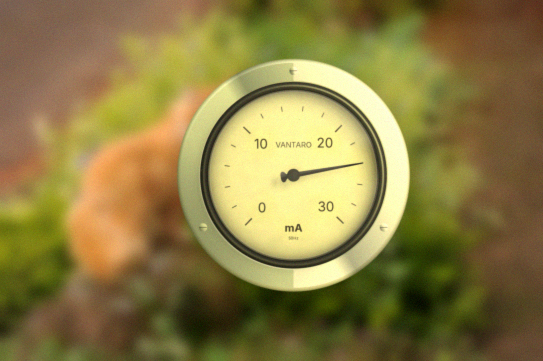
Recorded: 24 mA
